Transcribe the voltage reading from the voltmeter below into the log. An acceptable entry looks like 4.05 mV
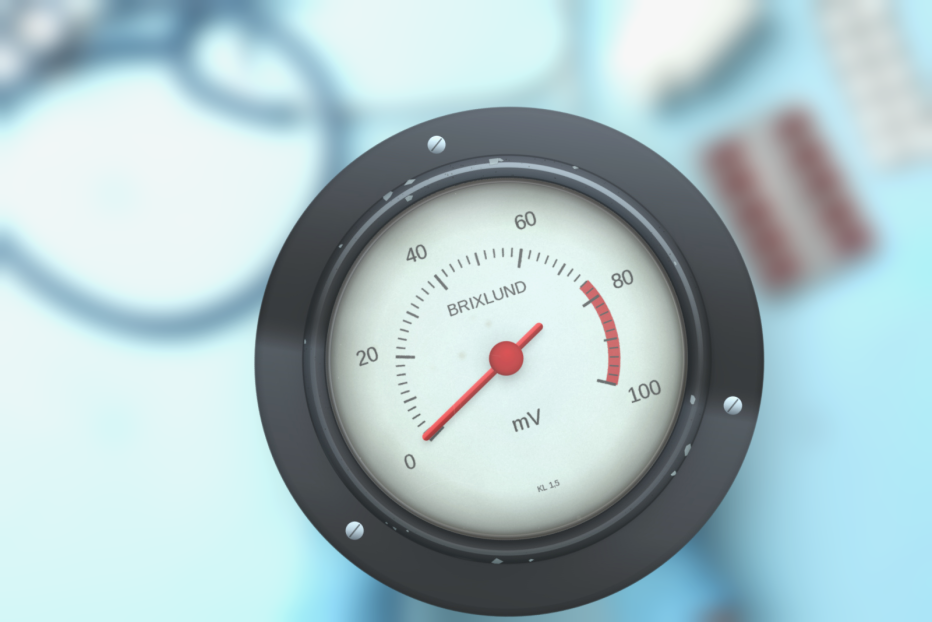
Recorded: 1 mV
